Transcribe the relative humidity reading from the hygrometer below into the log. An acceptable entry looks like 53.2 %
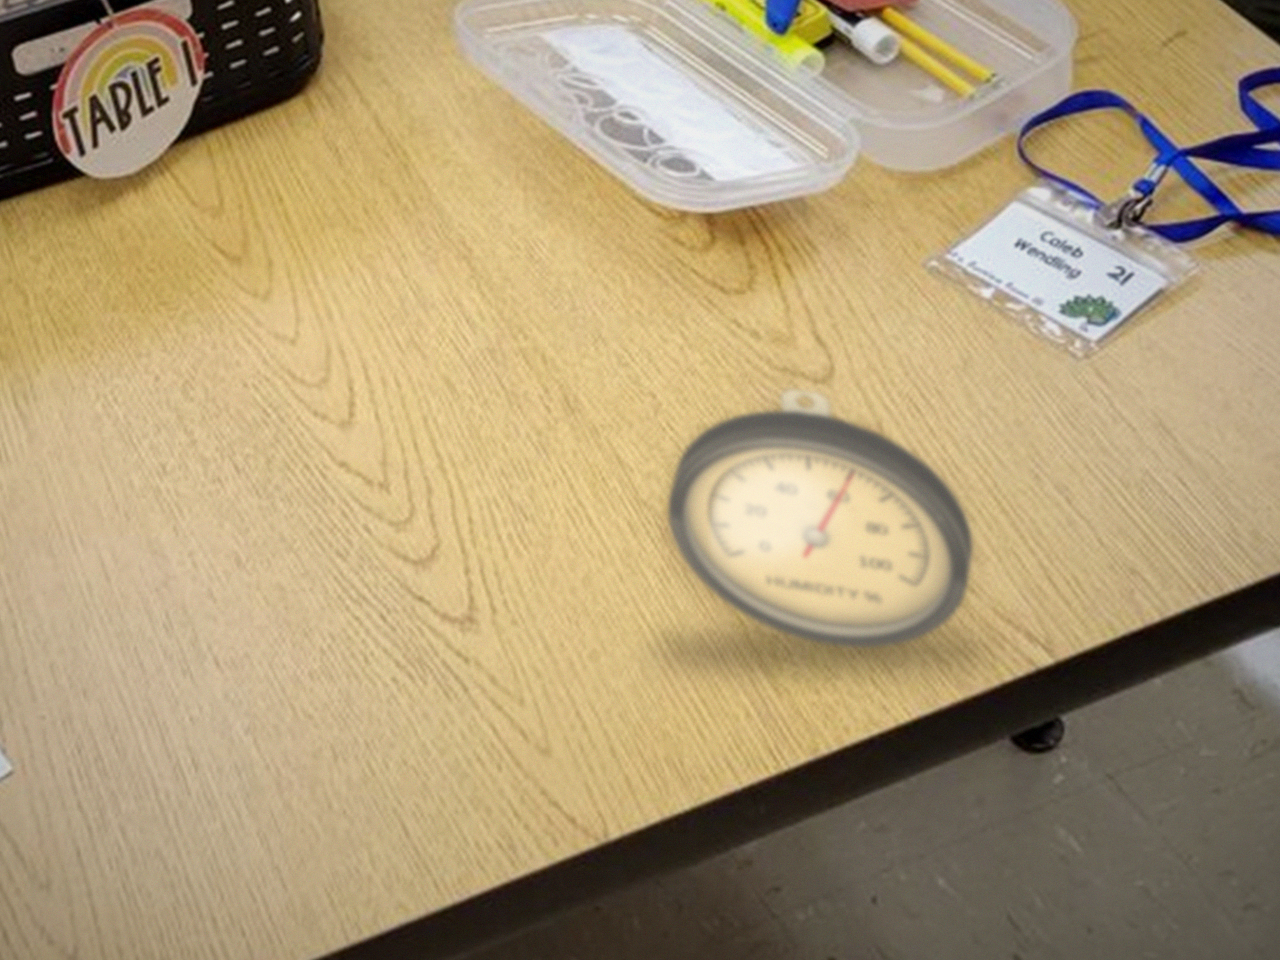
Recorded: 60 %
